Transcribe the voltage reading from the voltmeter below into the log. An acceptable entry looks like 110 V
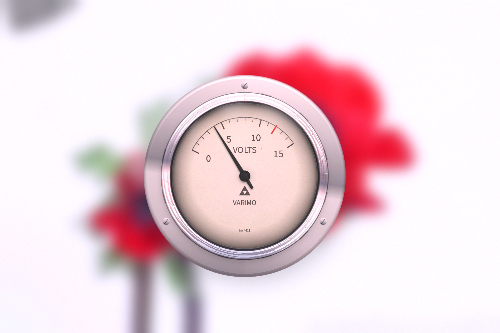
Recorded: 4 V
